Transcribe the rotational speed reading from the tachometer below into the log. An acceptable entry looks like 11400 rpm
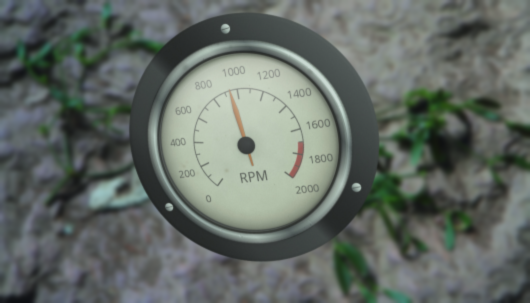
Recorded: 950 rpm
